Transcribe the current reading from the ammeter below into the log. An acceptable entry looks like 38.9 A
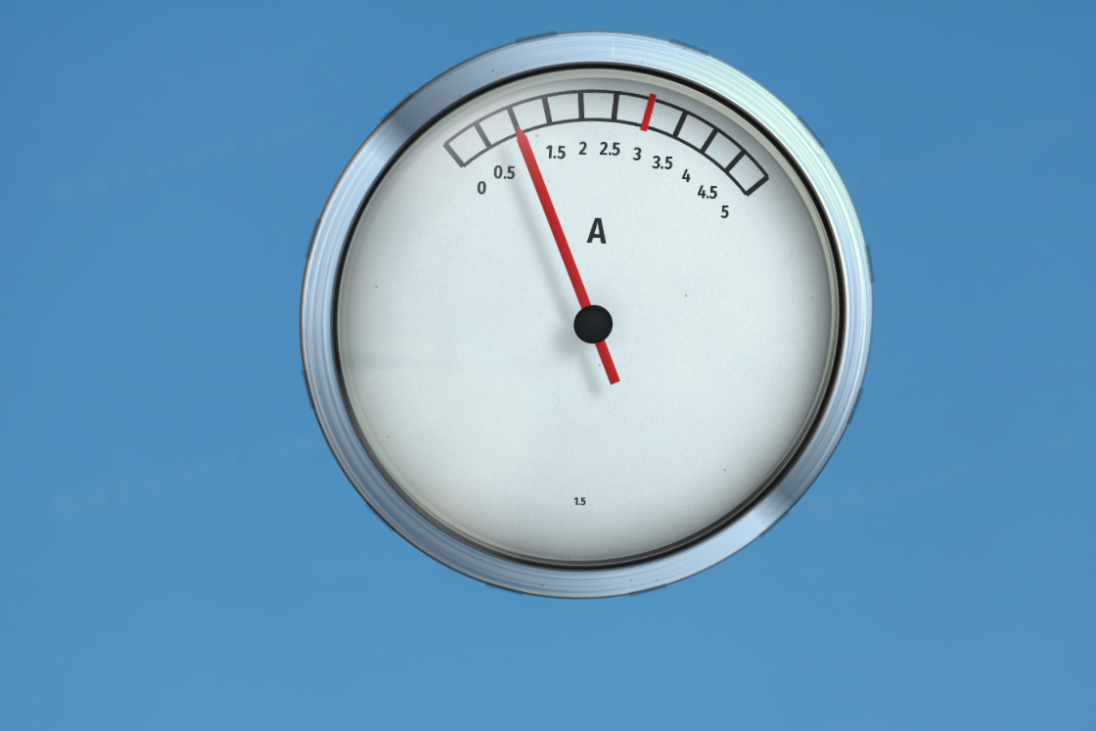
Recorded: 1 A
